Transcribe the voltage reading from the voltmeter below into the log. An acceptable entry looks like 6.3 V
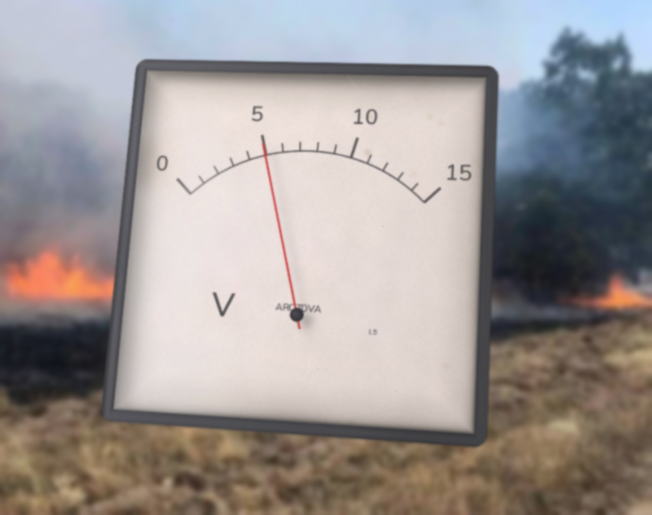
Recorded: 5 V
